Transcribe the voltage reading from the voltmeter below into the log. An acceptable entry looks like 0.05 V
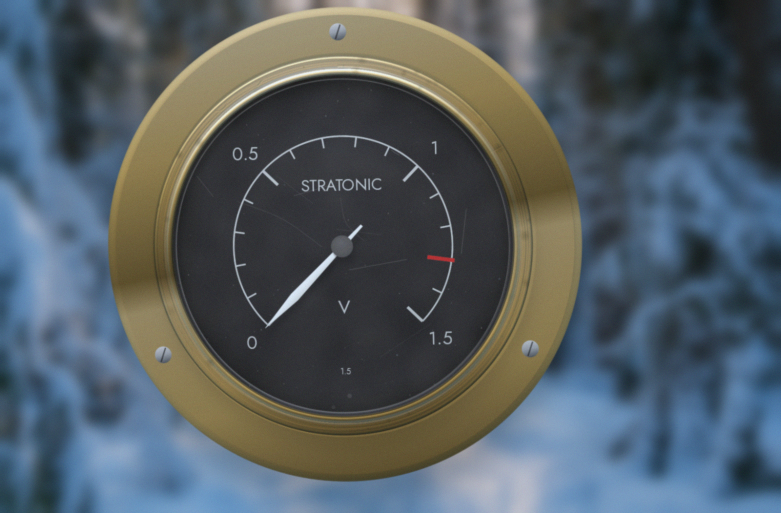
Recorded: 0 V
